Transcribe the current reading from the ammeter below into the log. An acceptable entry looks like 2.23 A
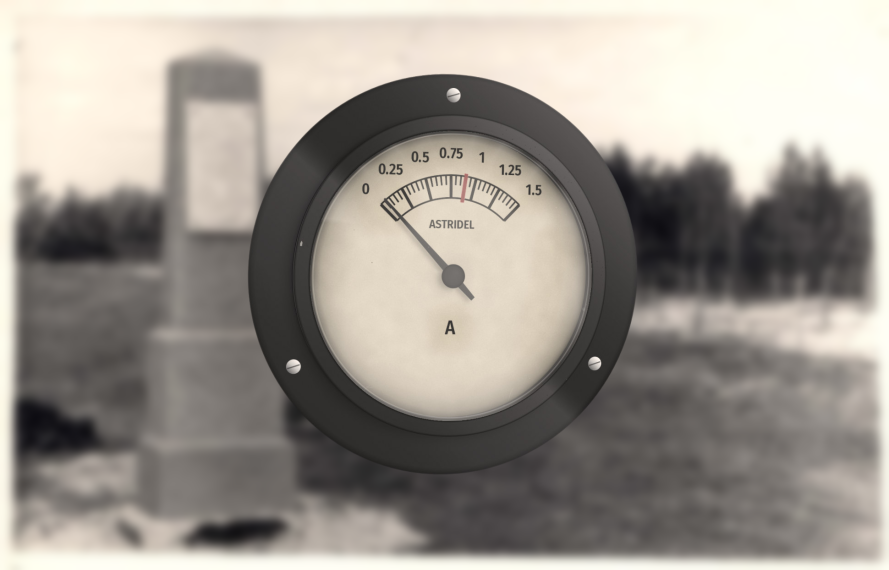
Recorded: 0.05 A
